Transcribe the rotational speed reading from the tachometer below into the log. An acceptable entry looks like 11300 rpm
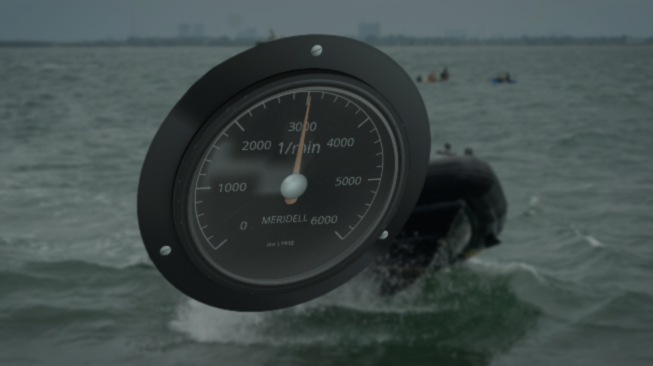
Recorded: 3000 rpm
